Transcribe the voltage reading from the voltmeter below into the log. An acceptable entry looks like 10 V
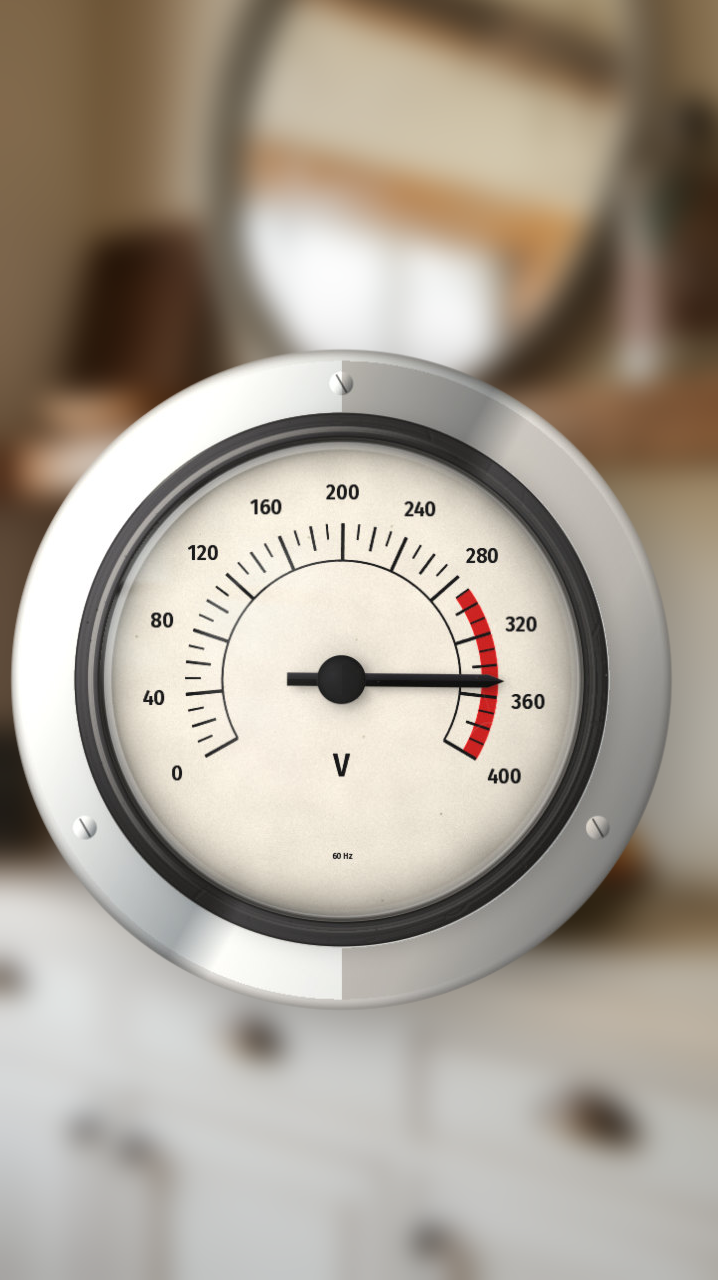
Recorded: 350 V
